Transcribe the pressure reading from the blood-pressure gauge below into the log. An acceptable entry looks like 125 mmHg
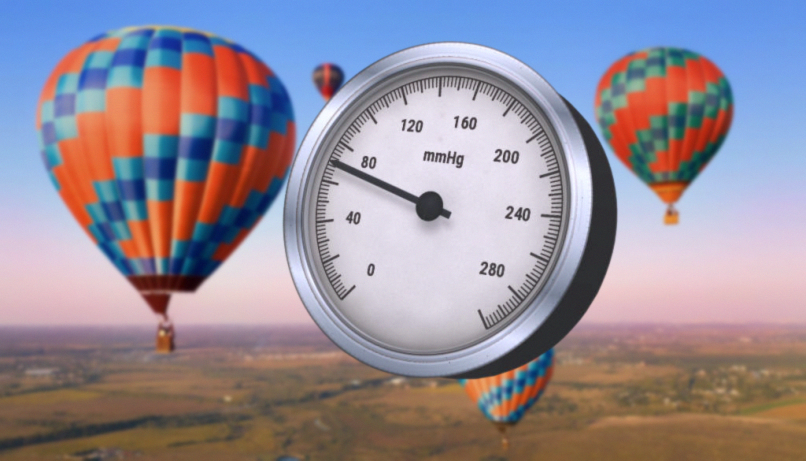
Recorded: 70 mmHg
